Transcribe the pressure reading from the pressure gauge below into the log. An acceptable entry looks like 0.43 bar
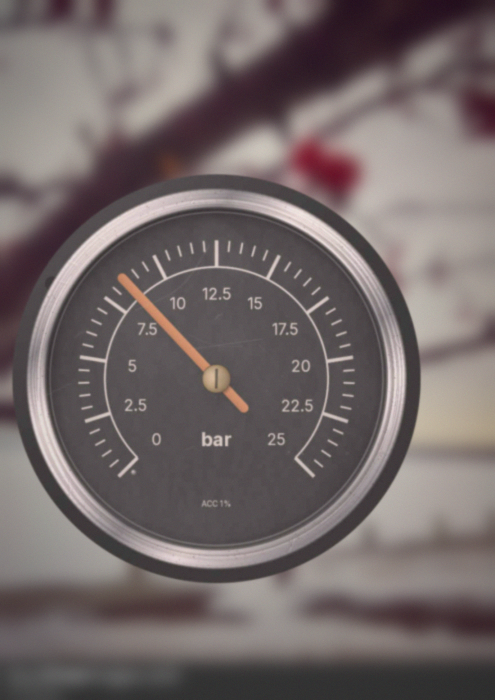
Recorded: 8.5 bar
